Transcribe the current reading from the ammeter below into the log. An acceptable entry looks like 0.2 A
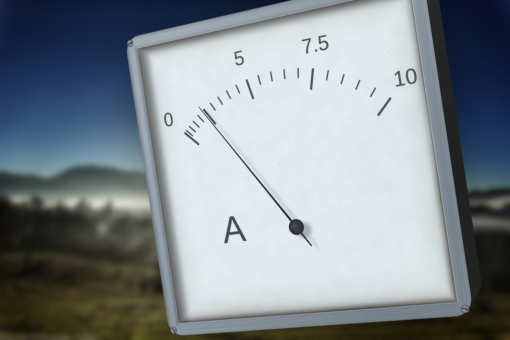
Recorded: 2.5 A
